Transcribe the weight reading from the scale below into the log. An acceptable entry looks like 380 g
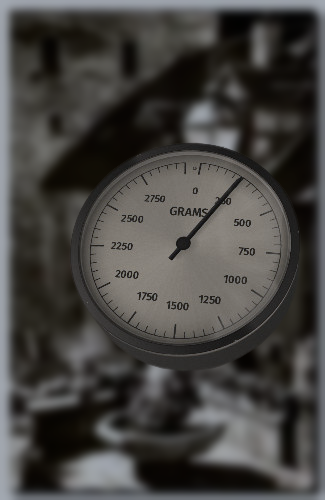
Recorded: 250 g
